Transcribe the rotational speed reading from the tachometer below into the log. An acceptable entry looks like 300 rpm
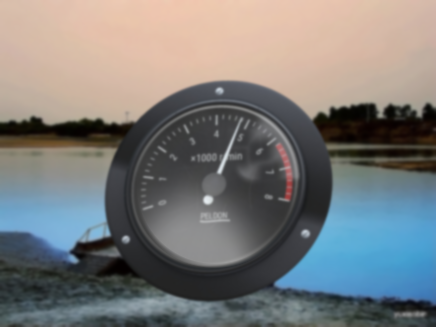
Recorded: 4800 rpm
